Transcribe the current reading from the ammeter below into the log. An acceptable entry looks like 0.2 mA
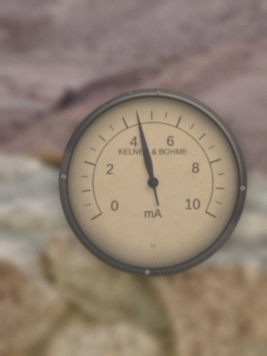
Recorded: 4.5 mA
